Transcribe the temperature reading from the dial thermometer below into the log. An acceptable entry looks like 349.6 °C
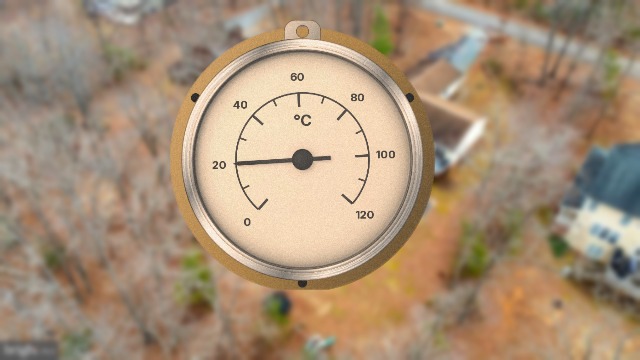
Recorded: 20 °C
